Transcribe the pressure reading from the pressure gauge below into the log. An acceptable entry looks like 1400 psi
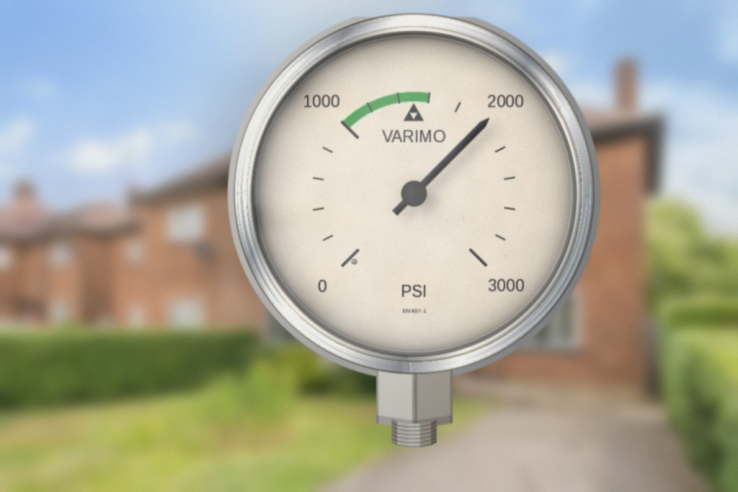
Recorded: 2000 psi
